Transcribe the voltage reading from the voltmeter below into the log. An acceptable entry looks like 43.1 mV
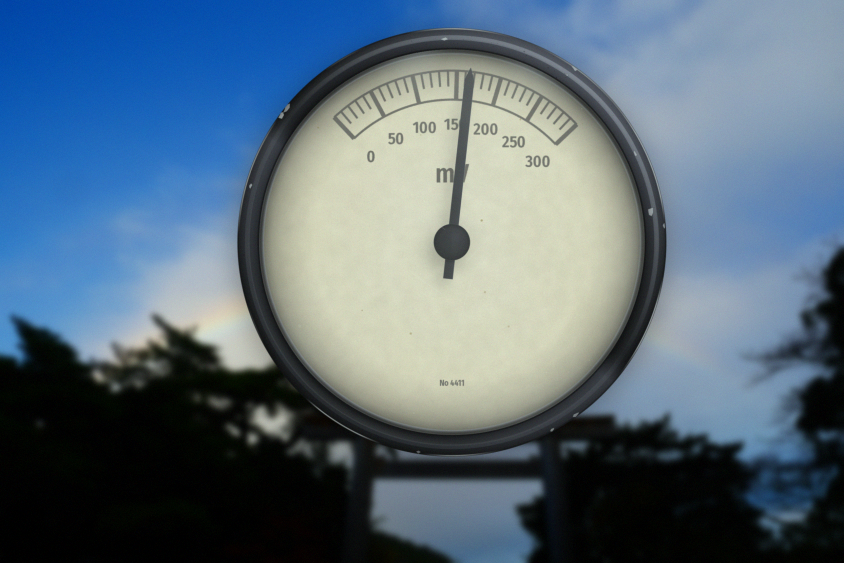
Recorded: 165 mV
